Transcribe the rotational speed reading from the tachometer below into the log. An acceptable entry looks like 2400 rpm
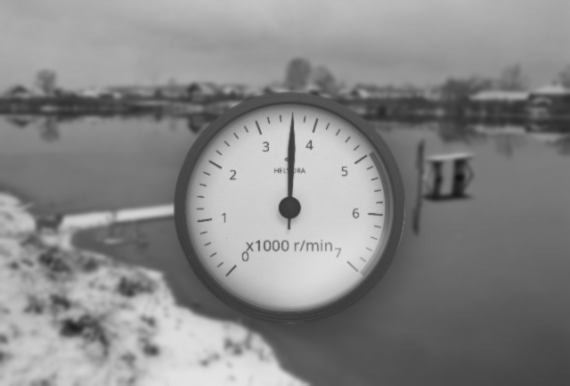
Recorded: 3600 rpm
